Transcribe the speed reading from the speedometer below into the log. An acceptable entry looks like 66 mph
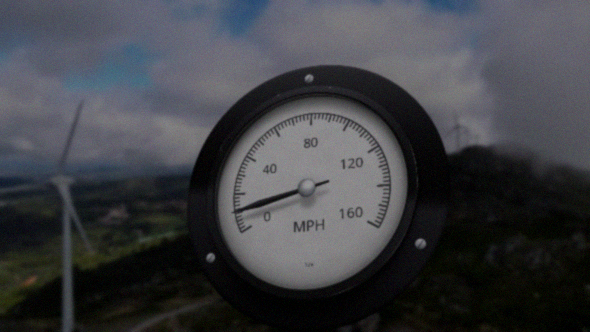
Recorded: 10 mph
